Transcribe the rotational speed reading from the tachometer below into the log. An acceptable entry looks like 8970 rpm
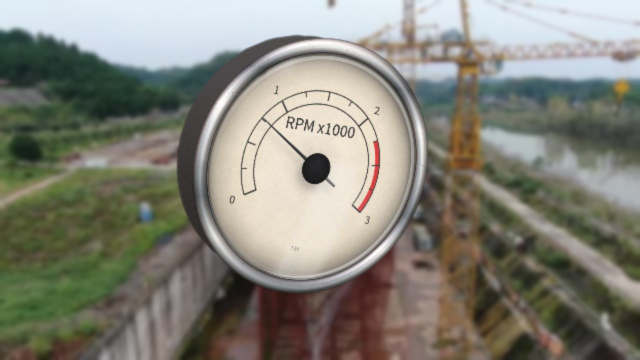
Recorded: 750 rpm
